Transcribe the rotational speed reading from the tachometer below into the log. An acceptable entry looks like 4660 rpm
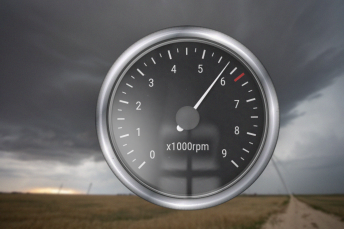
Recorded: 5750 rpm
